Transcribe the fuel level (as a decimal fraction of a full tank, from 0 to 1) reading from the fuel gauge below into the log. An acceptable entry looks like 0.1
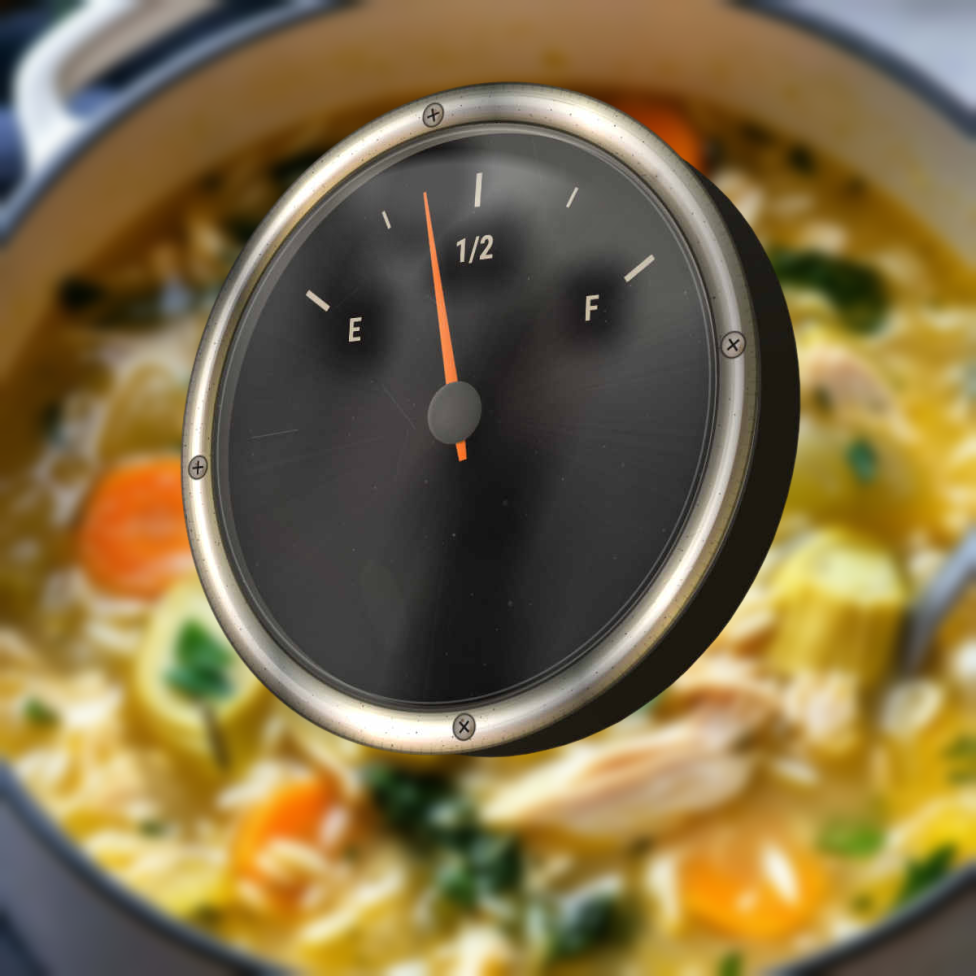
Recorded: 0.375
